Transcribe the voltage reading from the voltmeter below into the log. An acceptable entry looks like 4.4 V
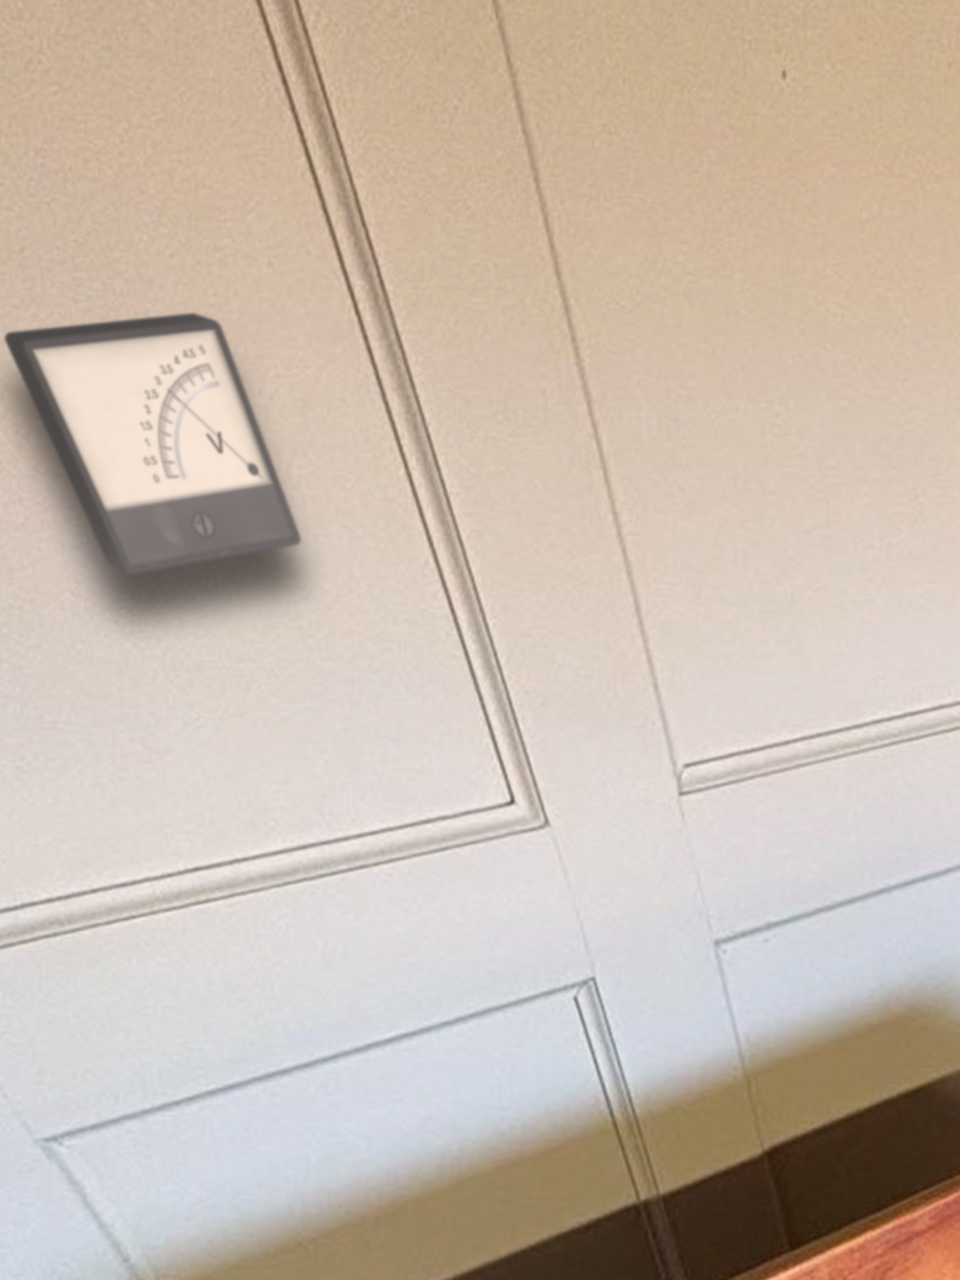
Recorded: 3 V
